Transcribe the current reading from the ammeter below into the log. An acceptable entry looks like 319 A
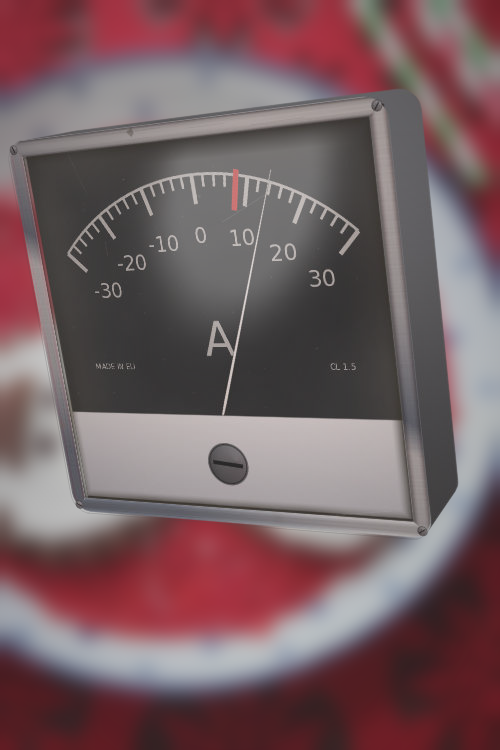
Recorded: 14 A
